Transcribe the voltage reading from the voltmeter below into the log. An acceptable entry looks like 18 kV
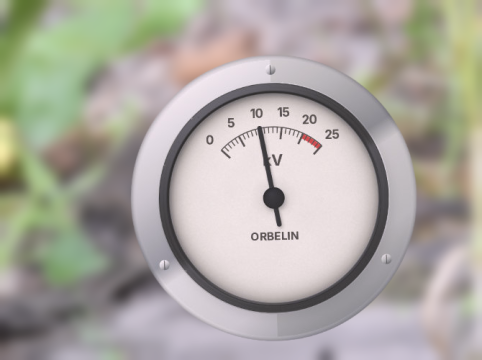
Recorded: 10 kV
